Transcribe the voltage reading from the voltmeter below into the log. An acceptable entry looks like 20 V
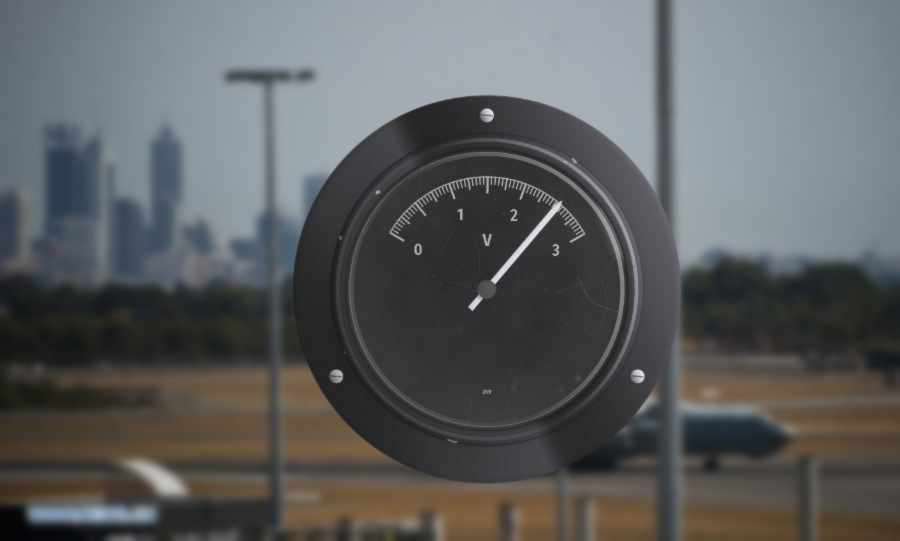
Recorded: 2.5 V
